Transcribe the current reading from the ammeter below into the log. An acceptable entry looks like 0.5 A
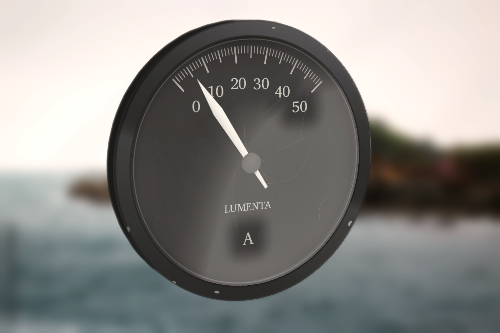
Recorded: 5 A
